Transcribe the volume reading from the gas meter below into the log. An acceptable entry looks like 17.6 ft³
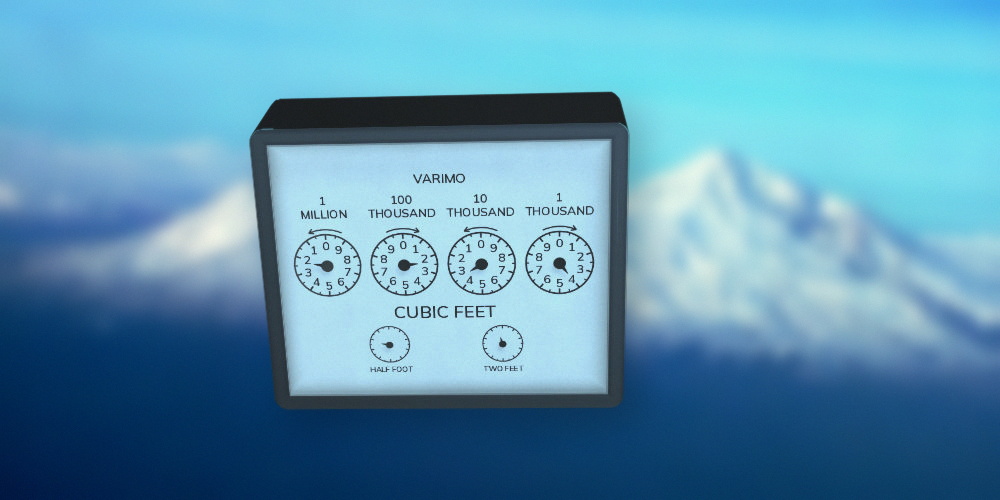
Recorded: 223400 ft³
